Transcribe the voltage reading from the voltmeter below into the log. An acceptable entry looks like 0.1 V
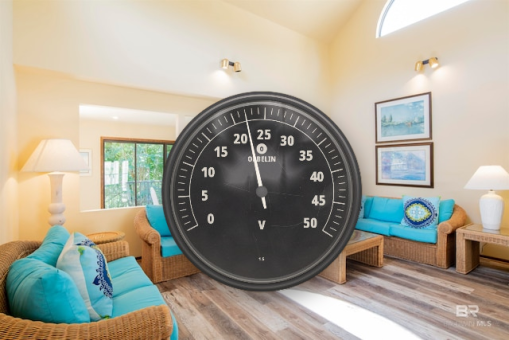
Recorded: 22 V
